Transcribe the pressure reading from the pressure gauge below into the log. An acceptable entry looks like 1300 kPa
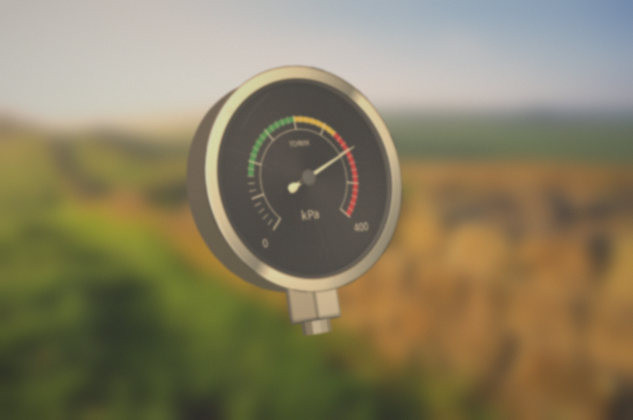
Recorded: 300 kPa
